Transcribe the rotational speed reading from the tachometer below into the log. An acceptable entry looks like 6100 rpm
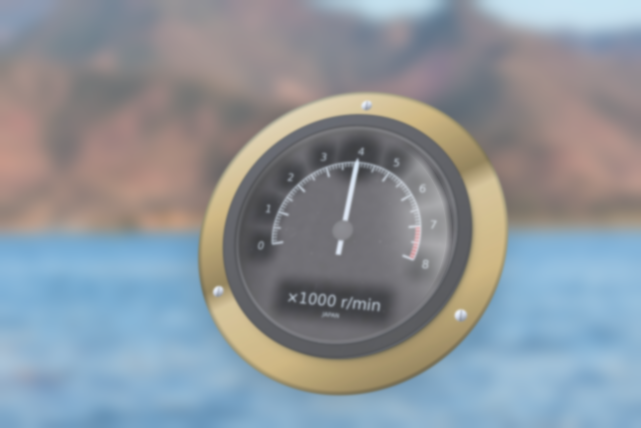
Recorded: 4000 rpm
